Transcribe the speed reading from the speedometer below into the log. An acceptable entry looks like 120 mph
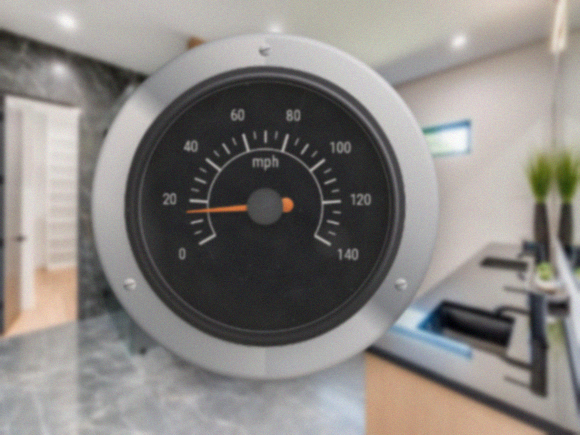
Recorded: 15 mph
